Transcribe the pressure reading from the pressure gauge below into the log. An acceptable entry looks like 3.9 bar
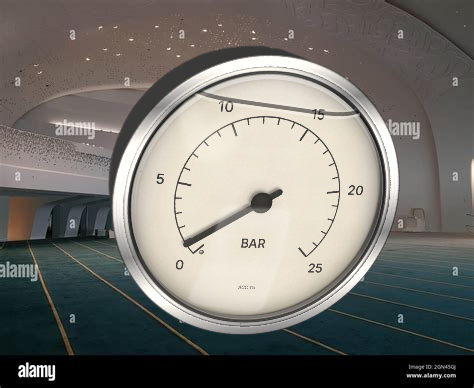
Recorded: 1 bar
